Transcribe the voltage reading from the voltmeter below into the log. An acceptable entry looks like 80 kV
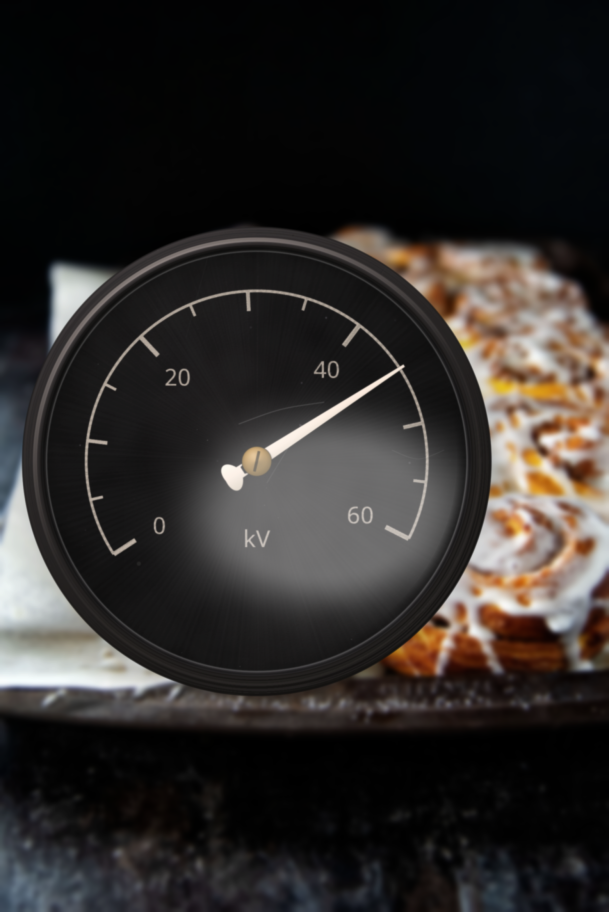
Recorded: 45 kV
